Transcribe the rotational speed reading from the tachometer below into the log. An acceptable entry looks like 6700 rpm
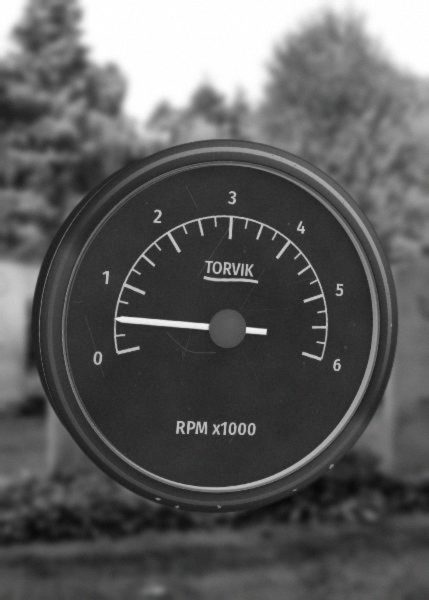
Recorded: 500 rpm
